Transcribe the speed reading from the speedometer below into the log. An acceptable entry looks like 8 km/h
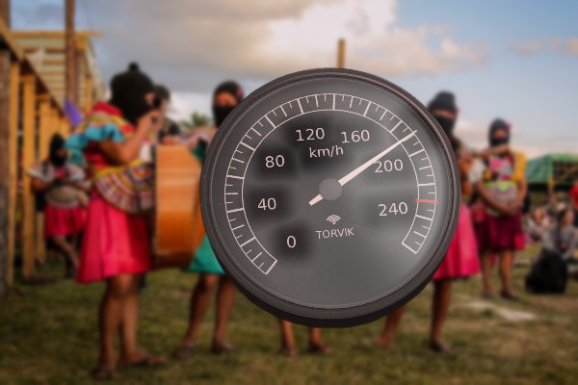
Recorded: 190 km/h
